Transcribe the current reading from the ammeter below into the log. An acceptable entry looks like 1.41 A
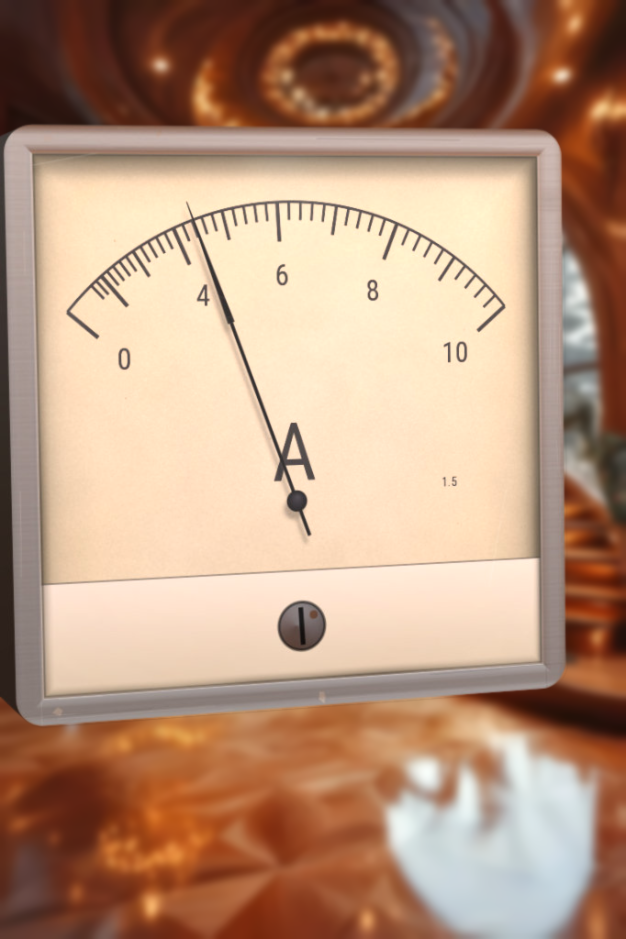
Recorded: 4.4 A
